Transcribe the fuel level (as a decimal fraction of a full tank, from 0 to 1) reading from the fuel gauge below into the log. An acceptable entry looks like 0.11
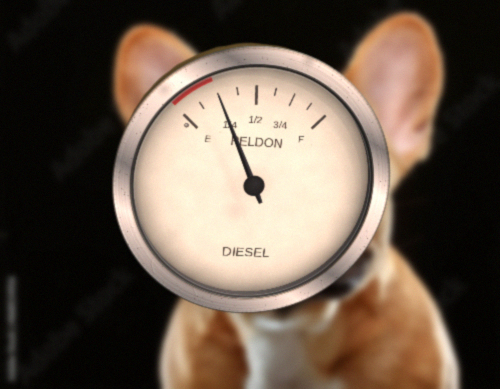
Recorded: 0.25
